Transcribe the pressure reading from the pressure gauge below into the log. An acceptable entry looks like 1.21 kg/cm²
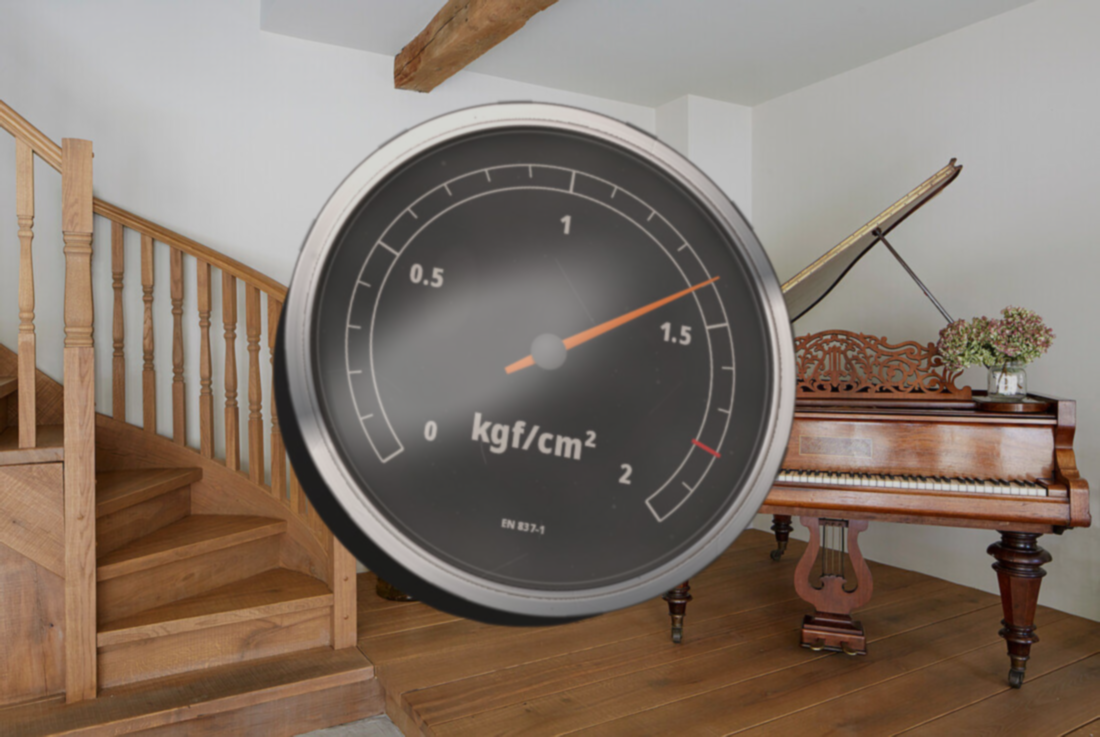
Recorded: 1.4 kg/cm²
